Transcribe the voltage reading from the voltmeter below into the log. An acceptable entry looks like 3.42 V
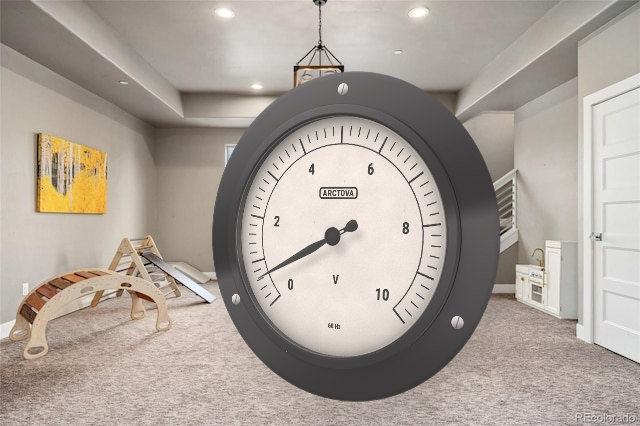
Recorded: 0.6 V
